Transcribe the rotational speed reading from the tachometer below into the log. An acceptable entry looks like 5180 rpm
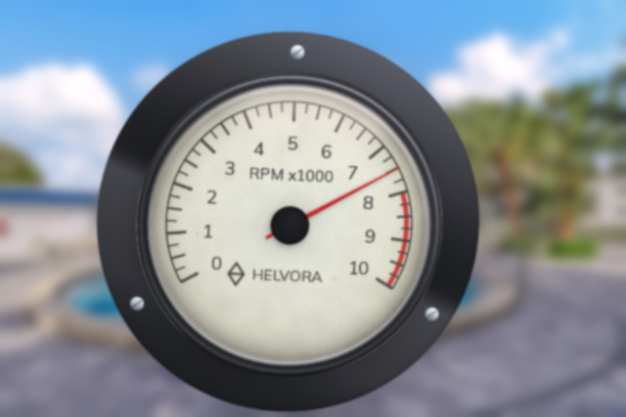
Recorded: 7500 rpm
